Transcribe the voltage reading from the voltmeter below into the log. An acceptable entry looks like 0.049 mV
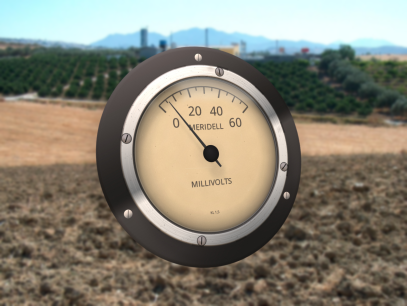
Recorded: 5 mV
